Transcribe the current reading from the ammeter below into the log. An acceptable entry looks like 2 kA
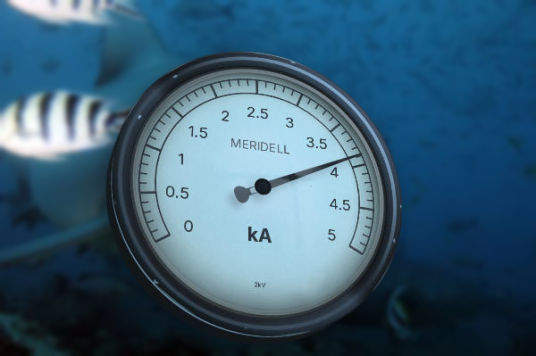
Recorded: 3.9 kA
